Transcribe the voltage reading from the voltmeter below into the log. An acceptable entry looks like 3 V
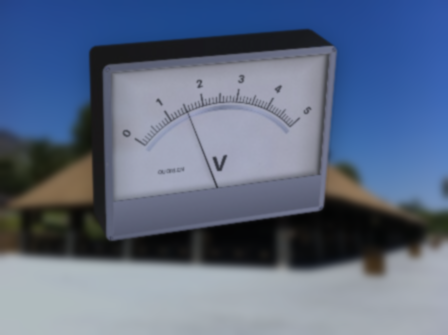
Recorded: 1.5 V
